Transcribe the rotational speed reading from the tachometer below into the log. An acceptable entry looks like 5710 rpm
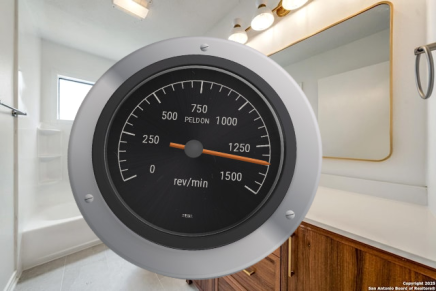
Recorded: 1350 rpm
